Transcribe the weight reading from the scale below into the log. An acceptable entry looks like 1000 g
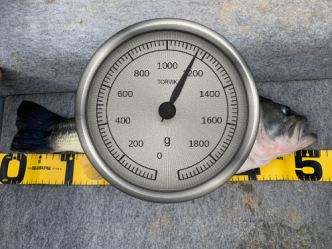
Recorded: 1160 g
